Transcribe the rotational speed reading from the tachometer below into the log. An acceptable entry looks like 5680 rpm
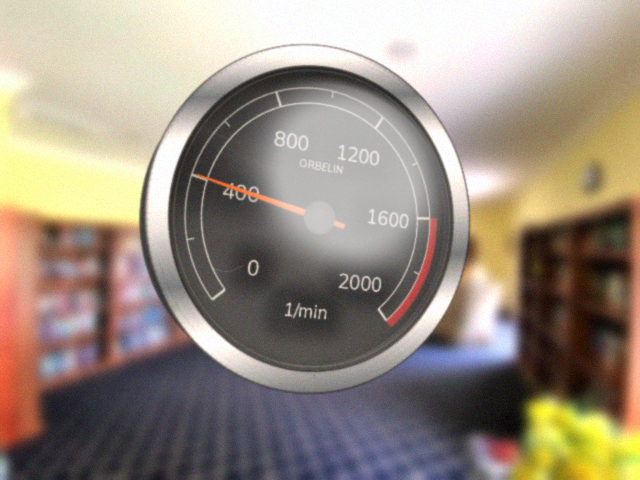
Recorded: 400 rpm
